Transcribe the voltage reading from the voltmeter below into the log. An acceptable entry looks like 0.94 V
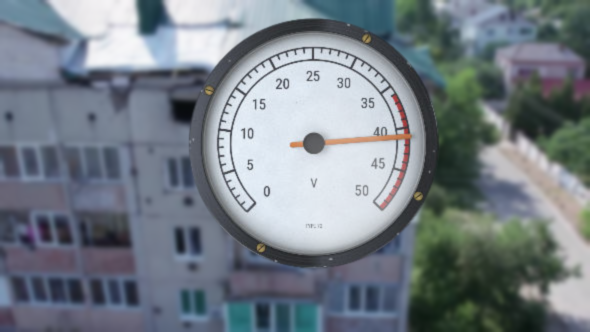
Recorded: 41 V
